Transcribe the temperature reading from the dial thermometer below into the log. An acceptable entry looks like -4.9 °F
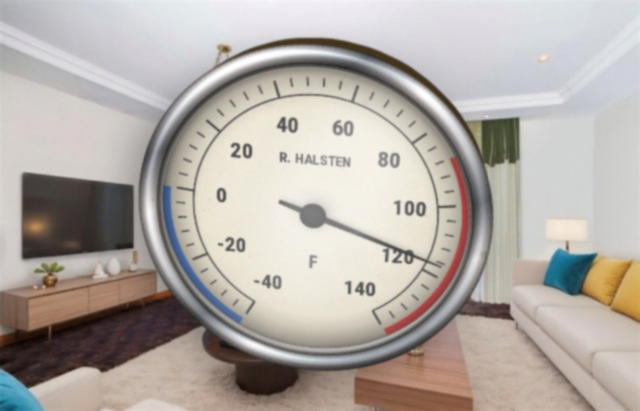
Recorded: 116 °F
